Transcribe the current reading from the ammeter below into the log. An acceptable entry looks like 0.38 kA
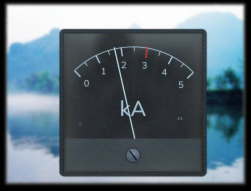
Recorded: 1.75 kA
